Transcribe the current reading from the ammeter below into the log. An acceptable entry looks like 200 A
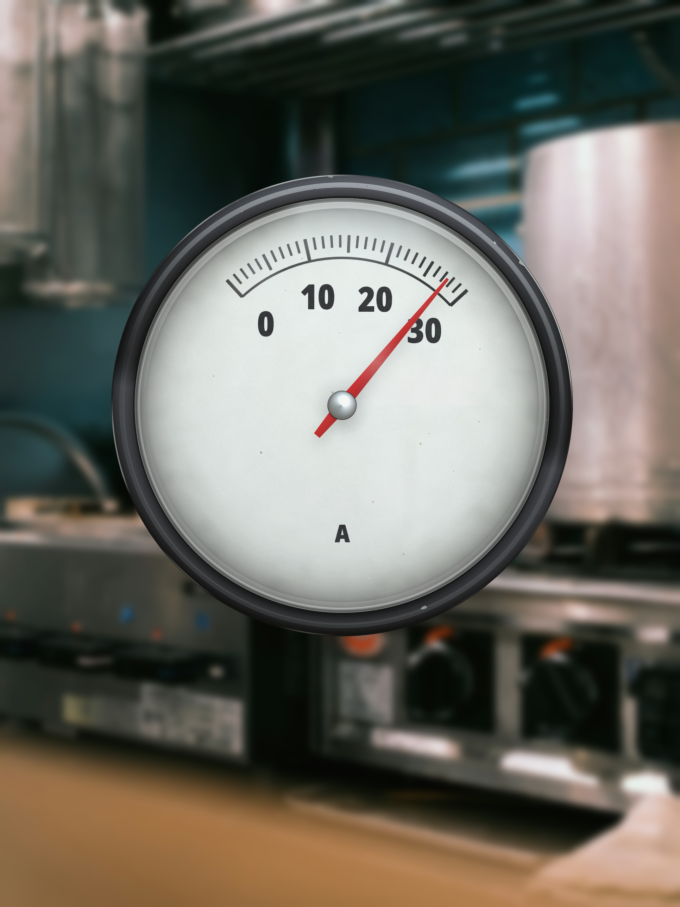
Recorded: 27.5 A
